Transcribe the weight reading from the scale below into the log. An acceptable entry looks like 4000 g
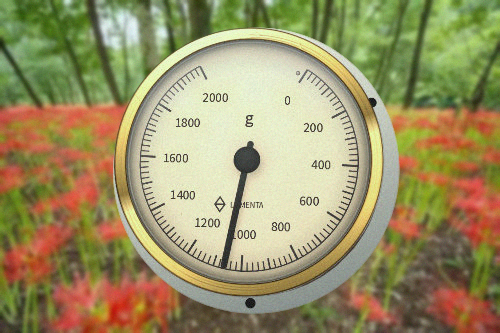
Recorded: 1060 g
